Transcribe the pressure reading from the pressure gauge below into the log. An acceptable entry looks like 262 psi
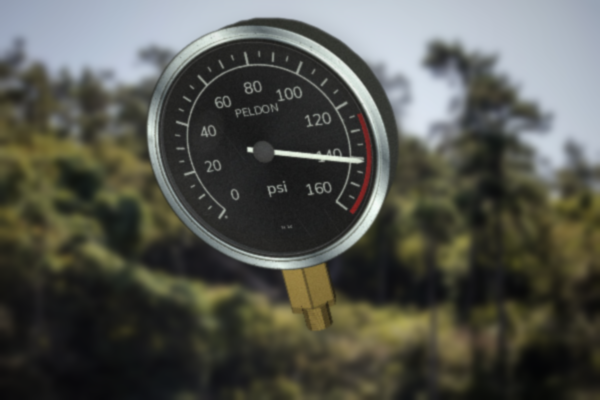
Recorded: 140 psi
